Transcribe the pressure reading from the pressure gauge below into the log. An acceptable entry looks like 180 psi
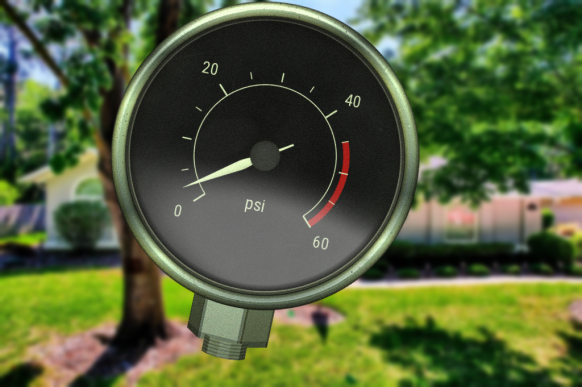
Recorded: 2.5 psi
